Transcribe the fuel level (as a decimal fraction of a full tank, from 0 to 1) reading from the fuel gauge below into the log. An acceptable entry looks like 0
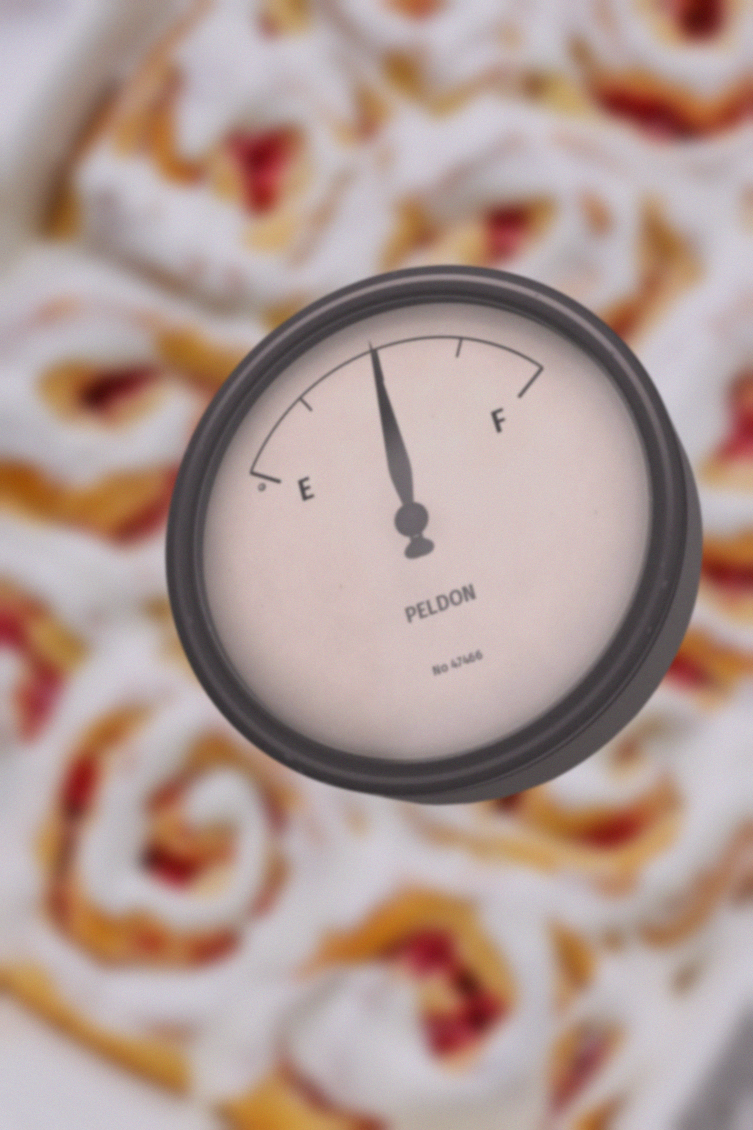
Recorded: 0.5
